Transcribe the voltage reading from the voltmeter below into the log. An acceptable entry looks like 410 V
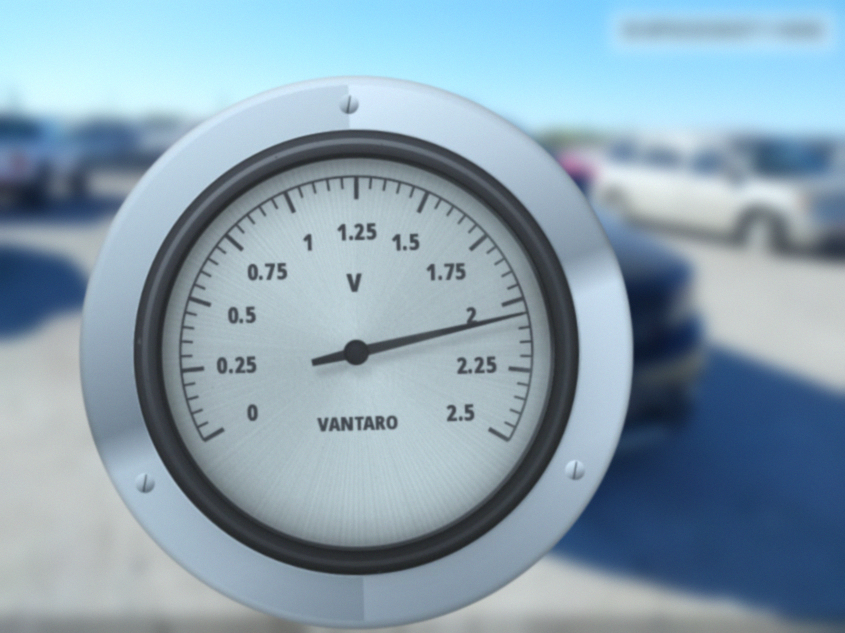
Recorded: 2.05 V
